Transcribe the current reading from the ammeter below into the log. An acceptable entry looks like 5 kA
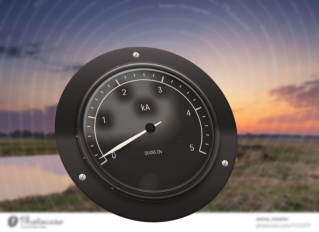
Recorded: 0.1 kA
